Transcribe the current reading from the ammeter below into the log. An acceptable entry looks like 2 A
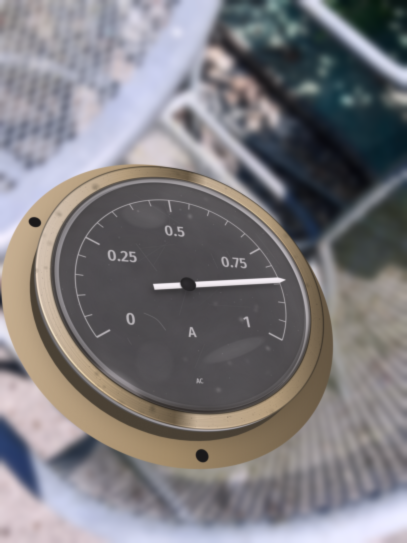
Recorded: 0.85 A
